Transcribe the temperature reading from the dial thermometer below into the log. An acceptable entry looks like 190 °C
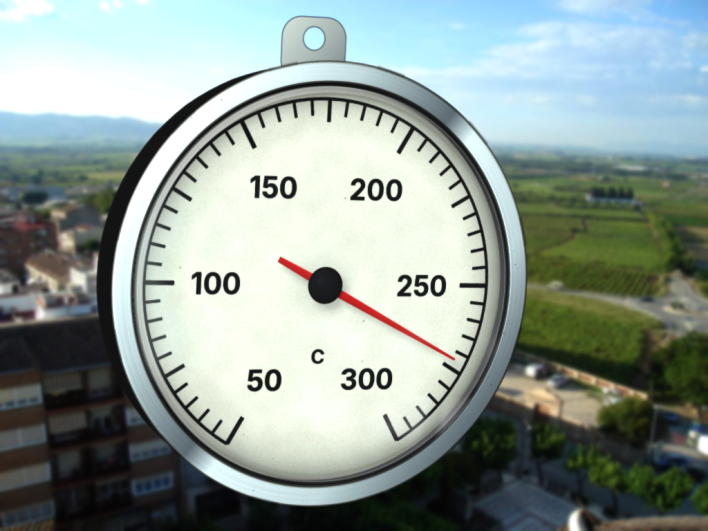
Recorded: 272.5 °C
